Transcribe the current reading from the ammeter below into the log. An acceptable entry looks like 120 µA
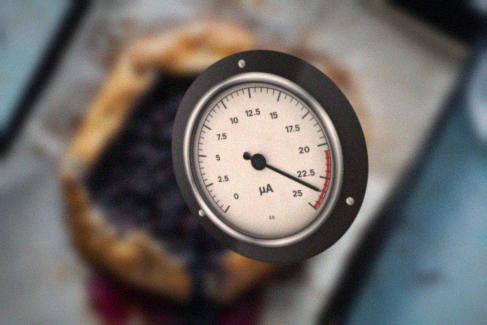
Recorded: 23.5 µA
